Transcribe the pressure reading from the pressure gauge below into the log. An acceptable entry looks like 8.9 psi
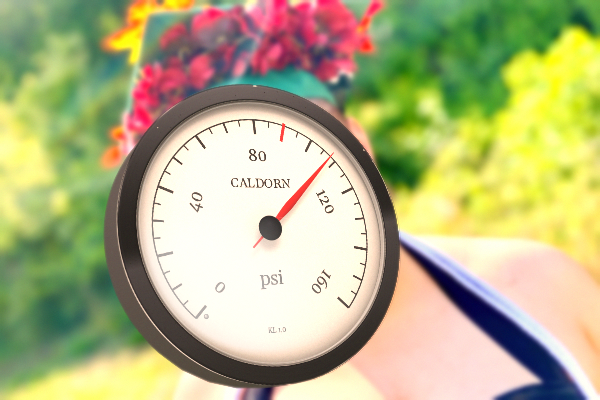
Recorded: 107.5 psi
